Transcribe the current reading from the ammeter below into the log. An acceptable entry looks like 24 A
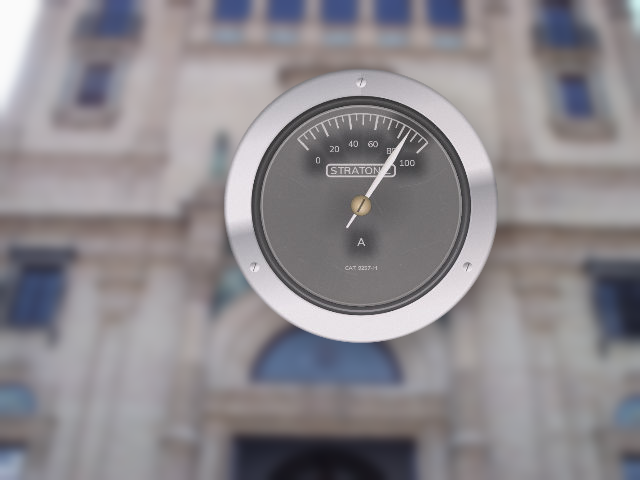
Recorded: 85 A
